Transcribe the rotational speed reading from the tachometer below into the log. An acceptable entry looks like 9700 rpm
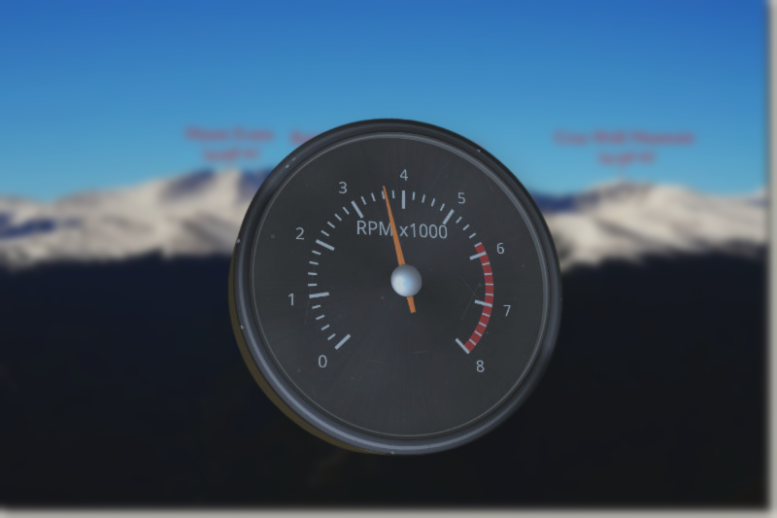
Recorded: 3600 rpm
